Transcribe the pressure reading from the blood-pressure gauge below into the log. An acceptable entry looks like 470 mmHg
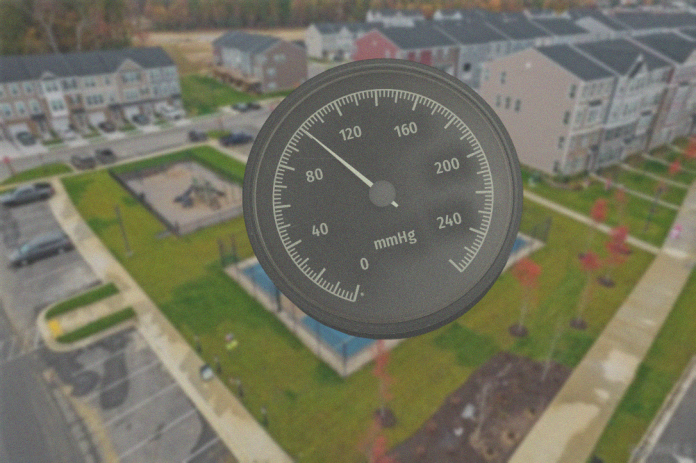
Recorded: 100 mmHg
